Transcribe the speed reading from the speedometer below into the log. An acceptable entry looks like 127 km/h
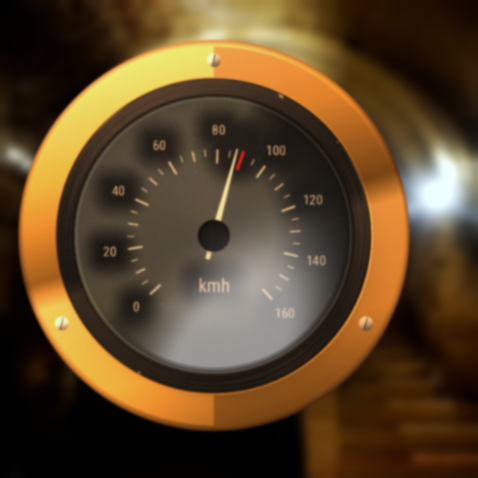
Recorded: 87.5 km/h
